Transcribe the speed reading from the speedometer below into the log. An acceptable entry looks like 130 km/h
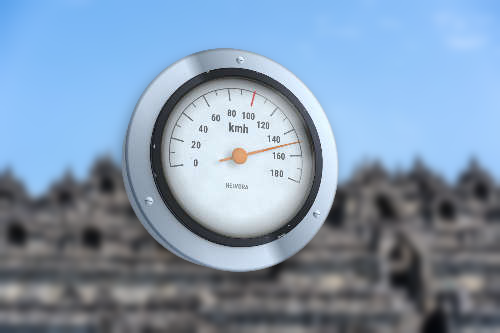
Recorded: 150 km/h
